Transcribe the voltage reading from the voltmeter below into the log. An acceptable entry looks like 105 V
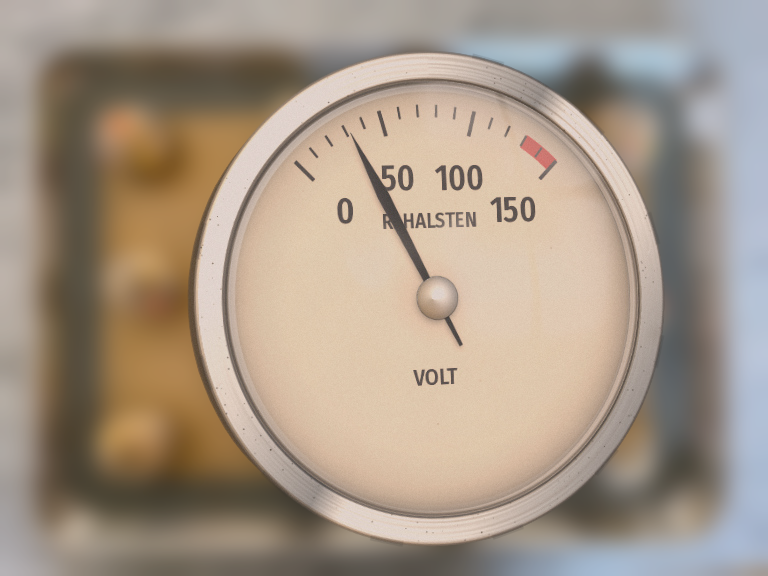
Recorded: 30 V
